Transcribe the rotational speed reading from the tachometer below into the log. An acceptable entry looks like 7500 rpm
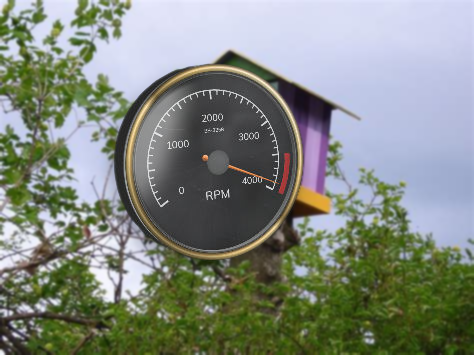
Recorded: 3900 rpm
